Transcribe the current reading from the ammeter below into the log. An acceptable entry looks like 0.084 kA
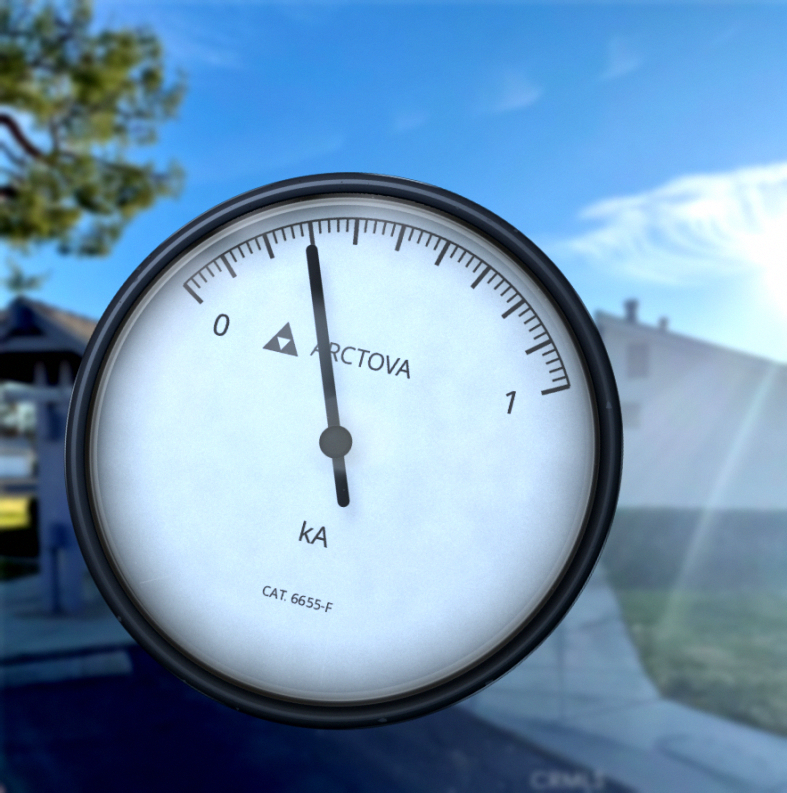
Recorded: 0.3 kA
